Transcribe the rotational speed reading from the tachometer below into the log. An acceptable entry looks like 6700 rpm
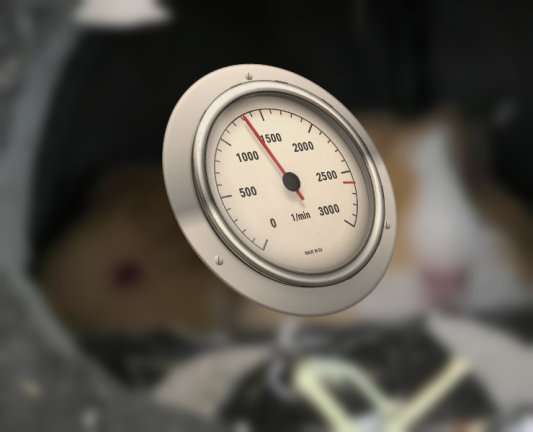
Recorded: 1300 rpm
